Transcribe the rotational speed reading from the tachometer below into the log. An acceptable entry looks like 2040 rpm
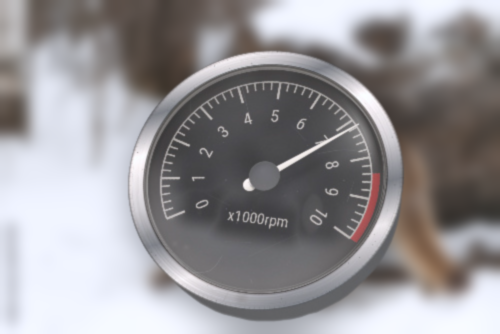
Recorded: 7200 rpm
